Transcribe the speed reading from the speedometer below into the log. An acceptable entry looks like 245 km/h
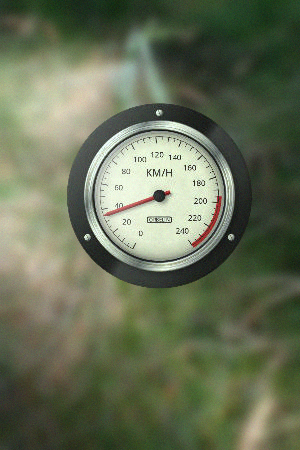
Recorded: 35 km/h
